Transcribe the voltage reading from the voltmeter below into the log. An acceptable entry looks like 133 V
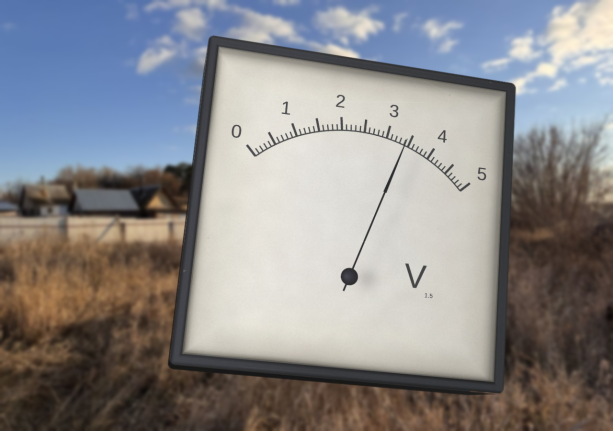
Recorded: 3.4 V
